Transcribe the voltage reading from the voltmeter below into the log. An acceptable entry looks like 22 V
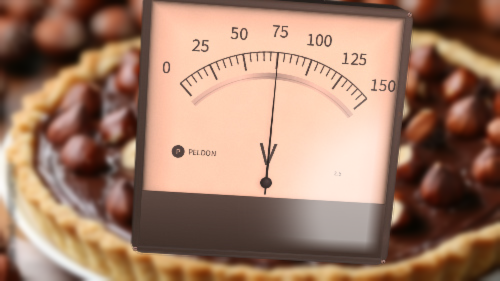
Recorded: 75 V
